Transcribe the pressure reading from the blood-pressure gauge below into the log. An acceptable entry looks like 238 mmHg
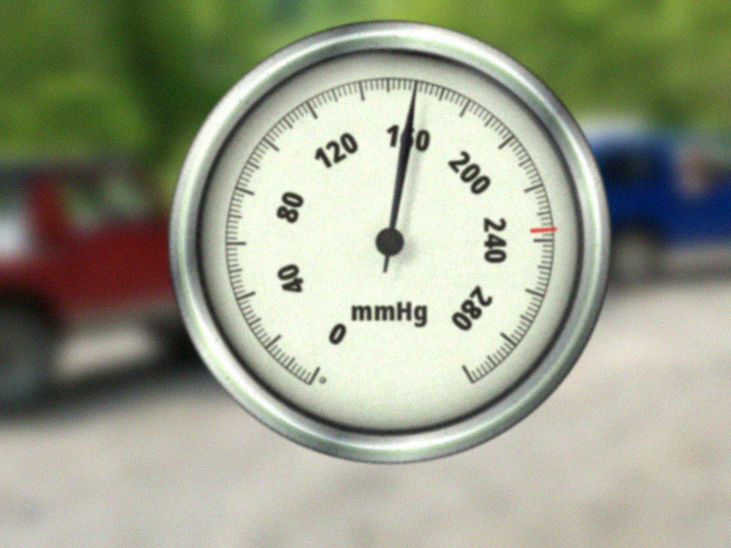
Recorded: 160 mmHg
